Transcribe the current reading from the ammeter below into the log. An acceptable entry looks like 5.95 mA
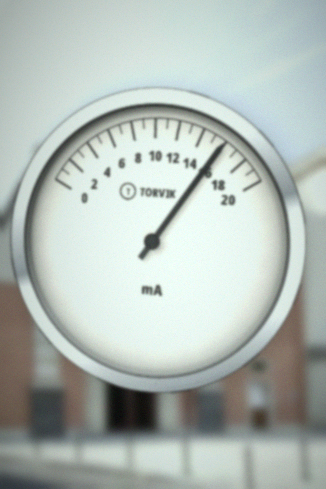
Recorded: 16 mA
